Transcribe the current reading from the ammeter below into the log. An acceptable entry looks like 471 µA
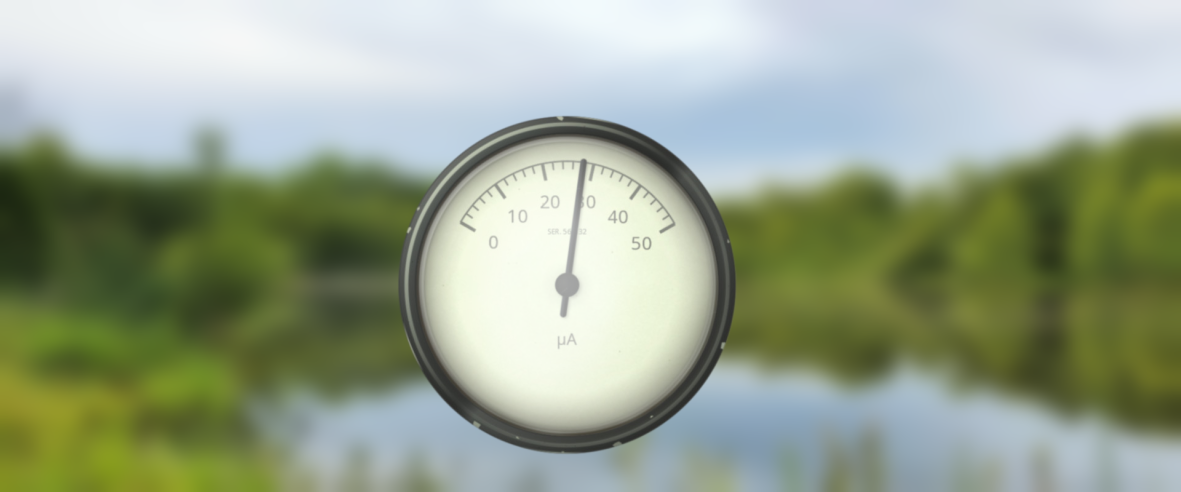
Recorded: 28 µA
